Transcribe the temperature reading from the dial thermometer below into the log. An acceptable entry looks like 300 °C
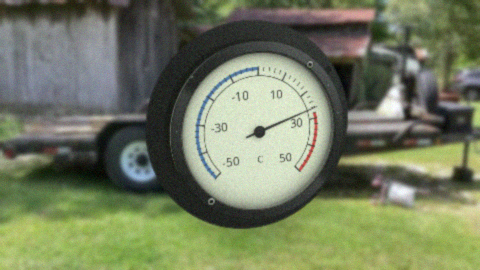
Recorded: 26 °C
